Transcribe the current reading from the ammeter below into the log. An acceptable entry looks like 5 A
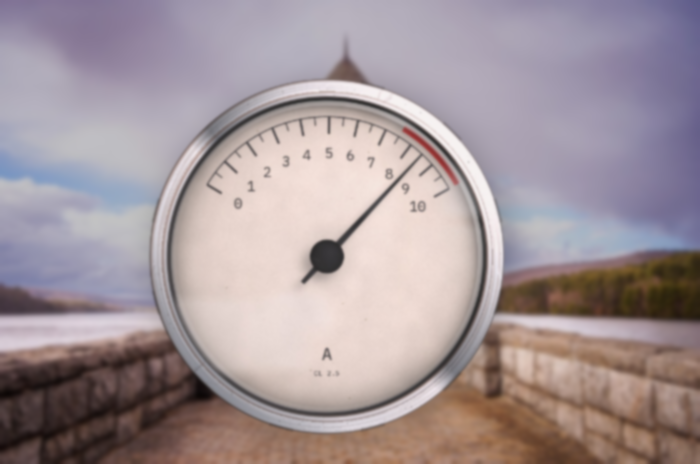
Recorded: 8.5 A
